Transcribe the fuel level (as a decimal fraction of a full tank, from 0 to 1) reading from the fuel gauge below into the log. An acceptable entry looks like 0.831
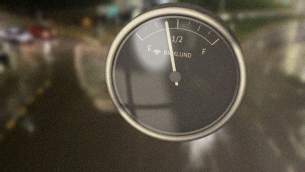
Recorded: 0.375
